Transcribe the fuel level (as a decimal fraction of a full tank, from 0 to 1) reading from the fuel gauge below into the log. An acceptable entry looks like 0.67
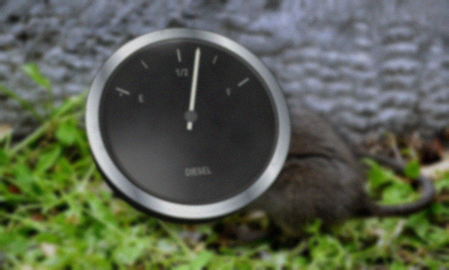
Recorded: 0.625
